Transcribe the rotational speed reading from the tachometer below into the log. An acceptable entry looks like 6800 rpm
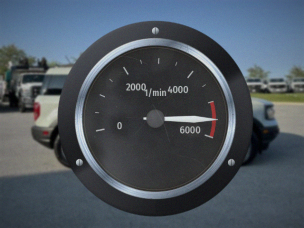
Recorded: 5500 rpm
